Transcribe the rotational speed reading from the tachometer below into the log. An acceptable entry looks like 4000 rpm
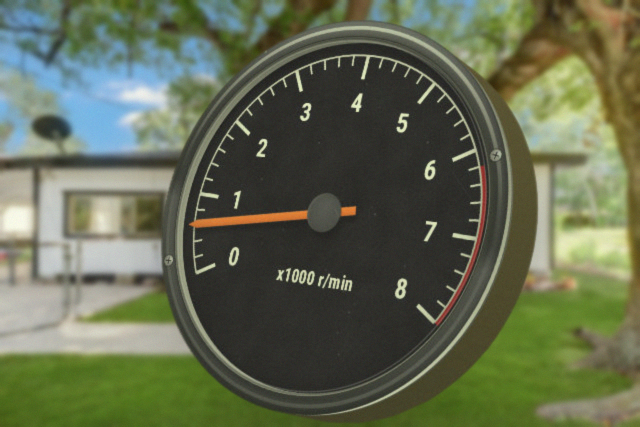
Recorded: 600 rpm
